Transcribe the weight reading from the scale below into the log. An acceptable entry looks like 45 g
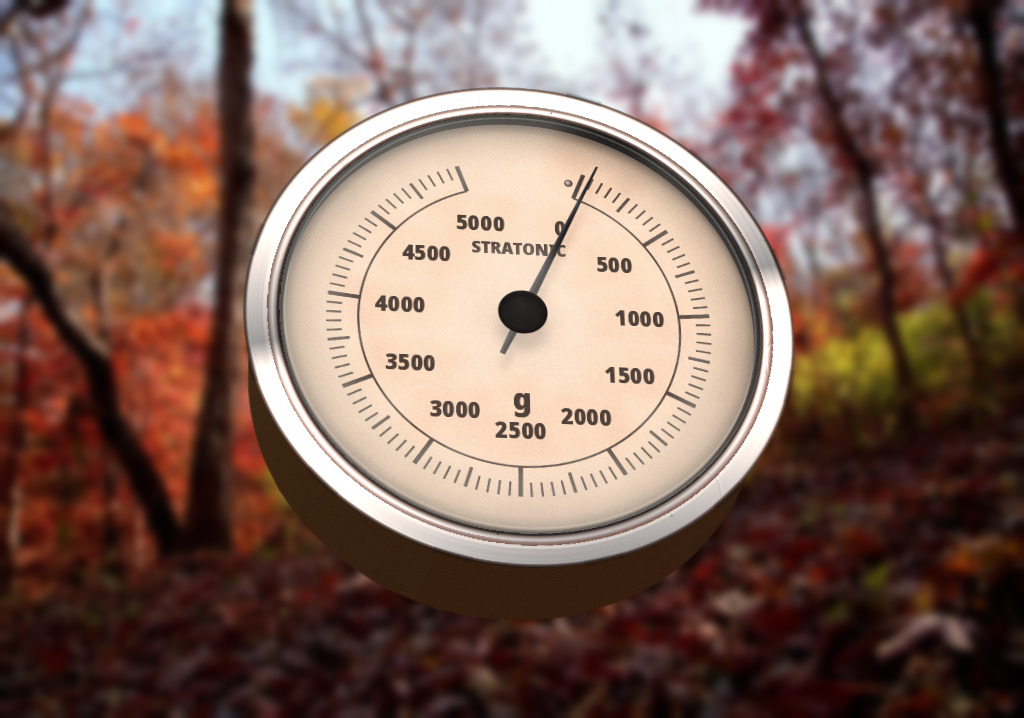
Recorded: 50 g
